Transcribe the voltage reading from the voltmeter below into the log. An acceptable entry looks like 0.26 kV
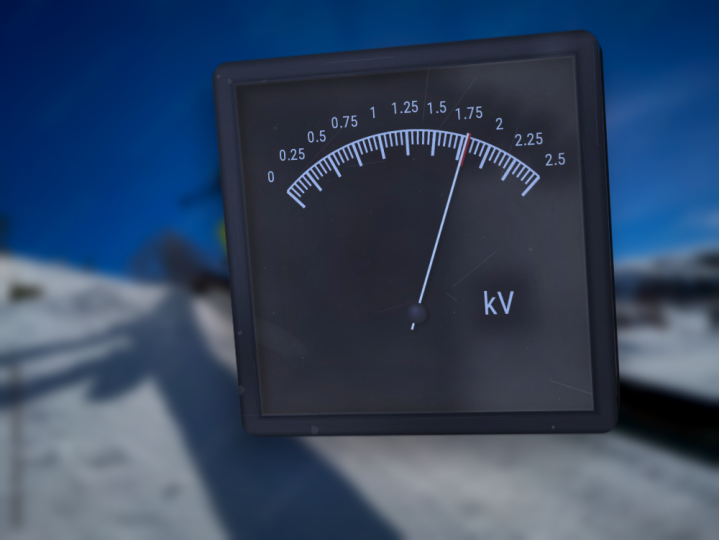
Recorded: 1.8 kV
